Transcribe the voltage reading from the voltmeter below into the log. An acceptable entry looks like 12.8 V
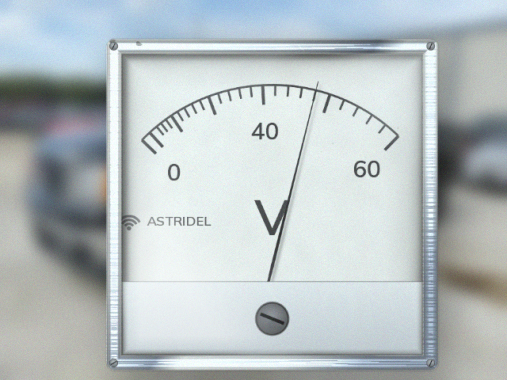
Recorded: 48 V
